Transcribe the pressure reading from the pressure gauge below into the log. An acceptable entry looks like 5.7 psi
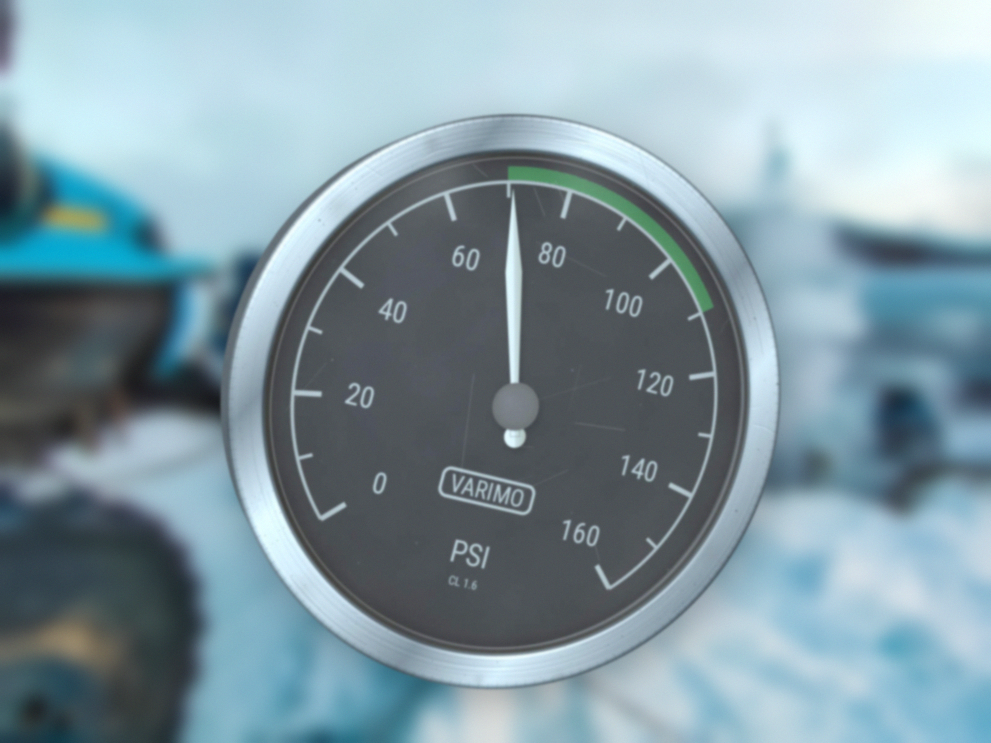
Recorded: 70 psi
